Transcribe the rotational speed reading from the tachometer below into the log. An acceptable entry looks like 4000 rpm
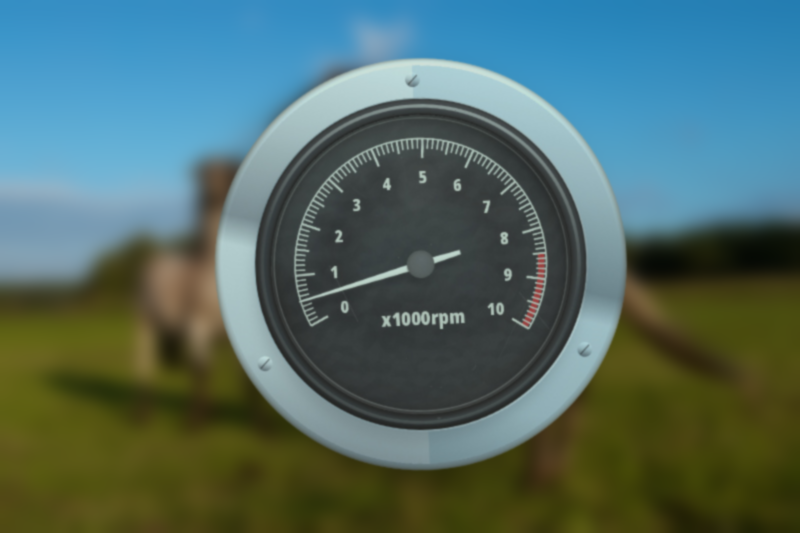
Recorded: 500 rpm
